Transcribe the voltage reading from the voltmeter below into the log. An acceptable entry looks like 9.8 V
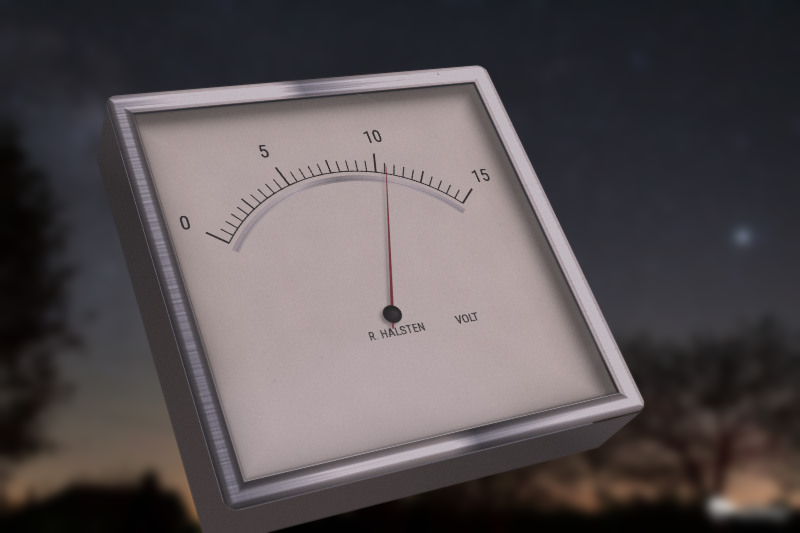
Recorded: 10.5 V
